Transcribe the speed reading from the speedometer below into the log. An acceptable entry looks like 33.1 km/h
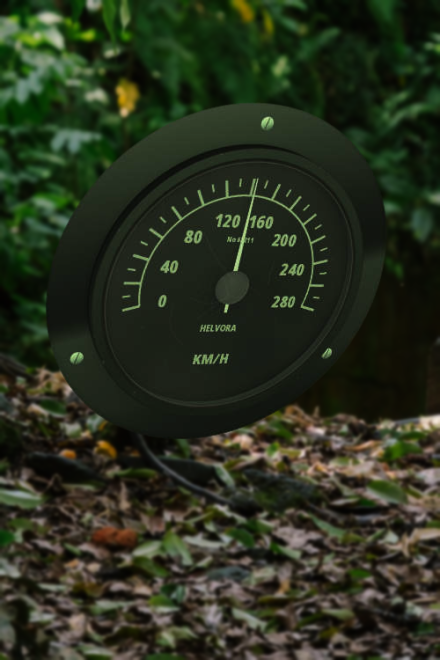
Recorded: 140 km/h
